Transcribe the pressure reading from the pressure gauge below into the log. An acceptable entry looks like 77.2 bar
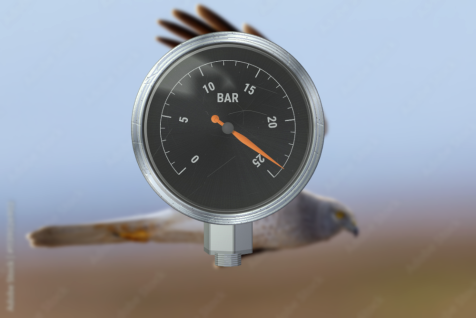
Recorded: 24 bar
